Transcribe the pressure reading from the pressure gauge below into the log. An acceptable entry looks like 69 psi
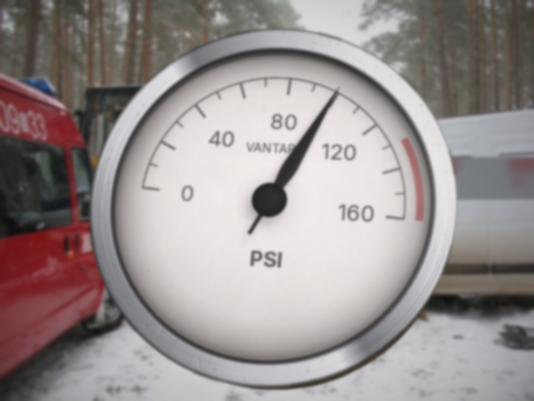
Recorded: 100 psi
